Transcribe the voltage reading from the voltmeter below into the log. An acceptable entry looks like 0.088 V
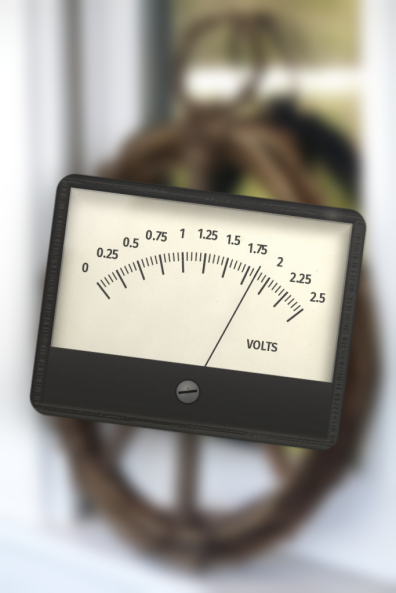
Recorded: 1.85 V
